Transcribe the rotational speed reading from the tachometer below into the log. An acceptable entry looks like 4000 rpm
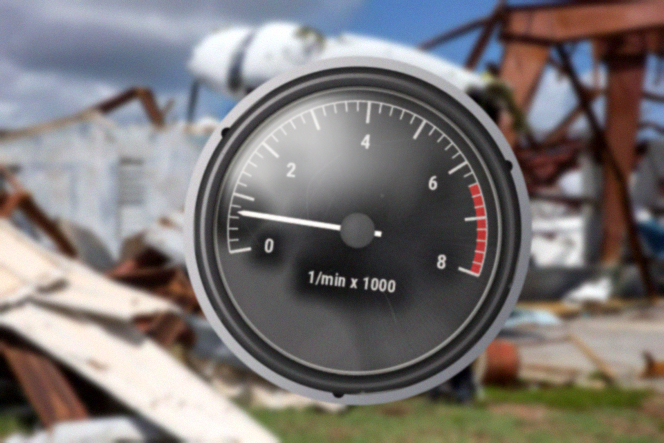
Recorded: 700 rpm
